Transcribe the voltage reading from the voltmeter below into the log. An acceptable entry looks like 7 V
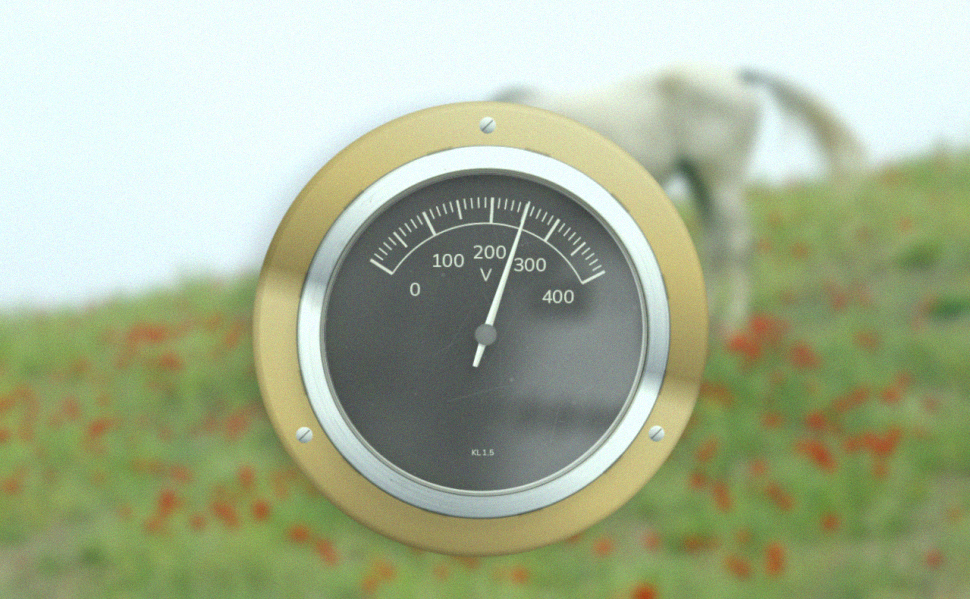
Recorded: 250 V
